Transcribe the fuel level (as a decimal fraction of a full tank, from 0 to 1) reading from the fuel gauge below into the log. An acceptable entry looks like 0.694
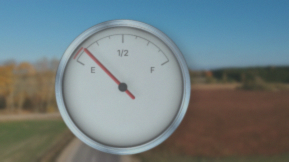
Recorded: 0.125
